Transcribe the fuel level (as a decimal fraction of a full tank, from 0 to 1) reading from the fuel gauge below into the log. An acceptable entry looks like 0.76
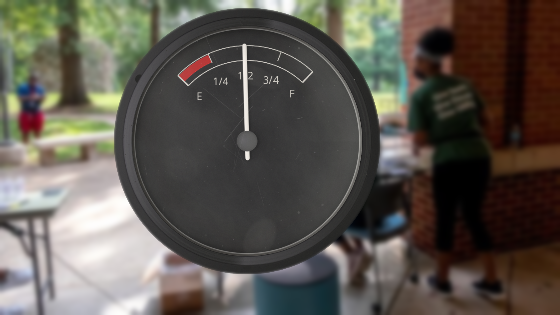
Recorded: 0.5
